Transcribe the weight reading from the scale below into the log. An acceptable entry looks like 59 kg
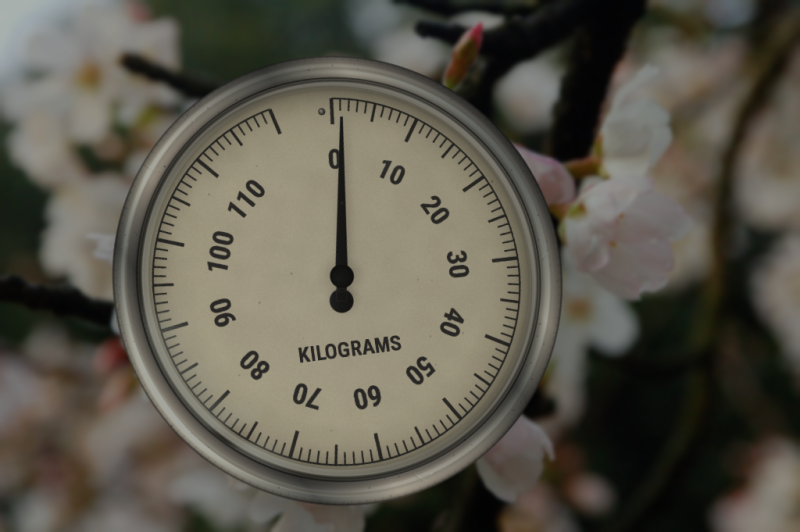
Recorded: 1 kg
